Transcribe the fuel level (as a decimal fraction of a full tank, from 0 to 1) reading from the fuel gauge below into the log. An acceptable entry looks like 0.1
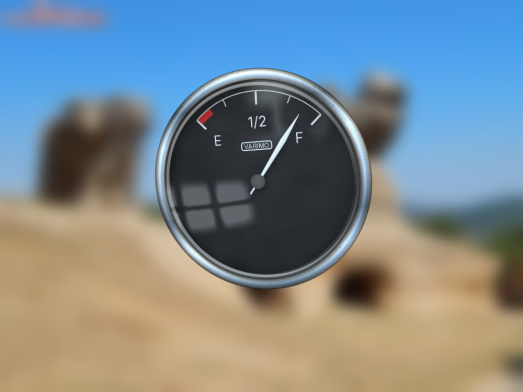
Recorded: 0.875
